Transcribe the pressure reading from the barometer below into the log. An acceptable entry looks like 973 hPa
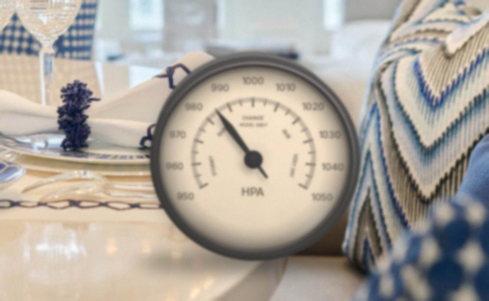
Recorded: 985 hPa
